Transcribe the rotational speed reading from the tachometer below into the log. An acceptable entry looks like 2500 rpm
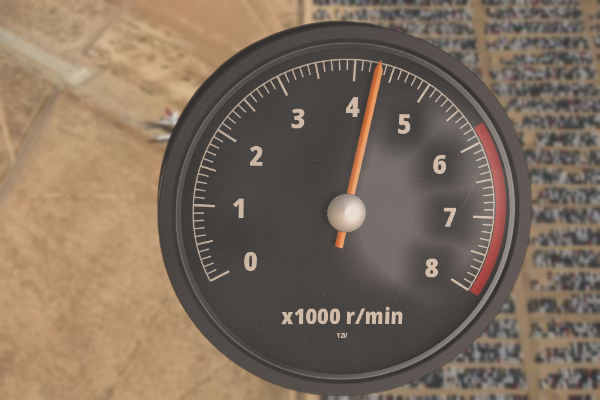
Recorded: 4300 rpm
